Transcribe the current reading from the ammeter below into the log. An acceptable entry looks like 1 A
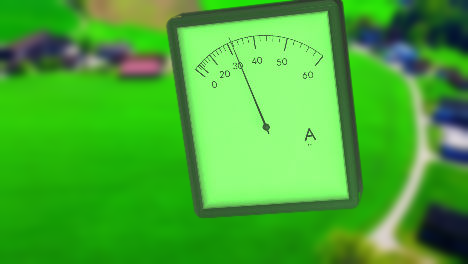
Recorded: 32 A
